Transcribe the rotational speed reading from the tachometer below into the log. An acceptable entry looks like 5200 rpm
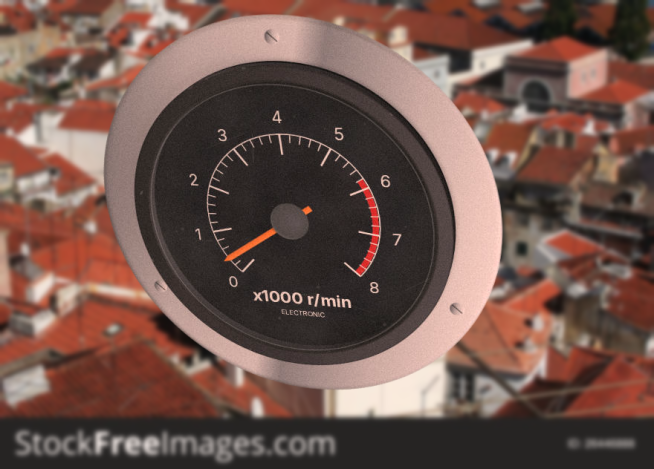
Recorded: 400 rpm
